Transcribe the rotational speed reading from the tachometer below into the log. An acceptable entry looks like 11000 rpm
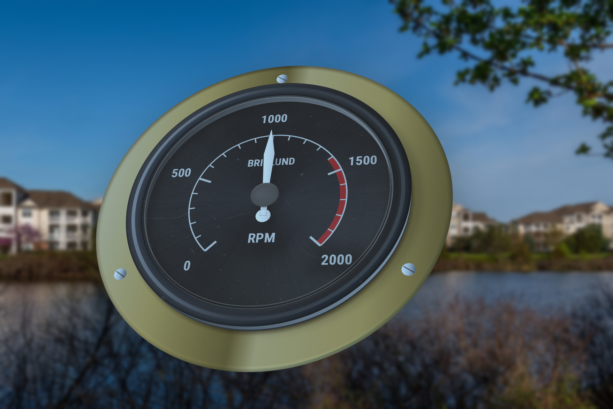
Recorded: 1000 rpm
